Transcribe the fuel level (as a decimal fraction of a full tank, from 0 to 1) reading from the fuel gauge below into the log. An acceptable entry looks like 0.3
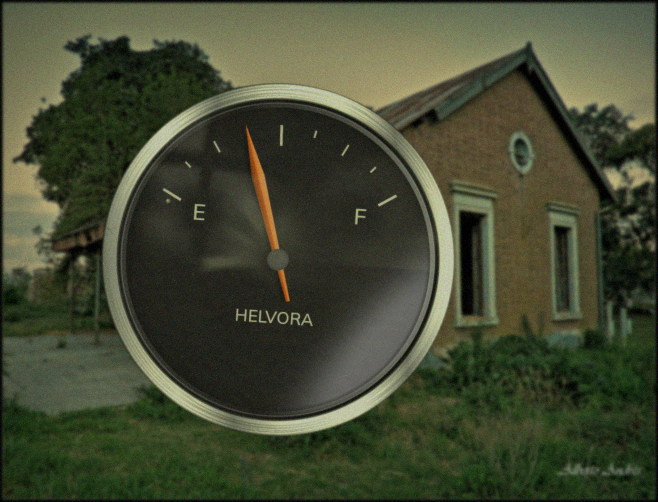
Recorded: 0.375
